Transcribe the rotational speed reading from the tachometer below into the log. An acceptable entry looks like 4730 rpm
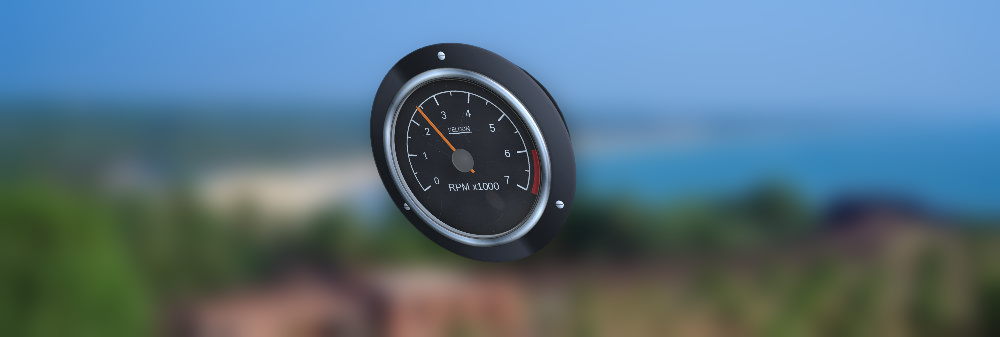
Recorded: 2500 rpm
